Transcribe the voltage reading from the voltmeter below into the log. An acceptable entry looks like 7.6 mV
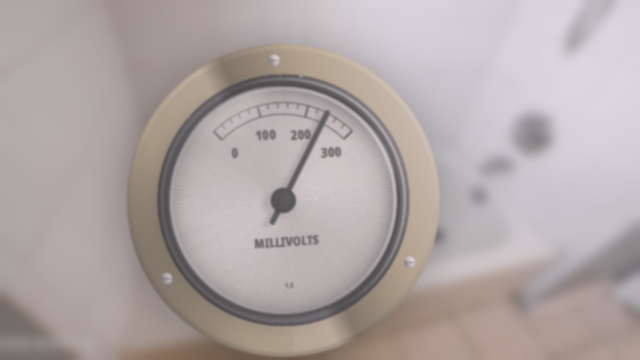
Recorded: 240 mV
